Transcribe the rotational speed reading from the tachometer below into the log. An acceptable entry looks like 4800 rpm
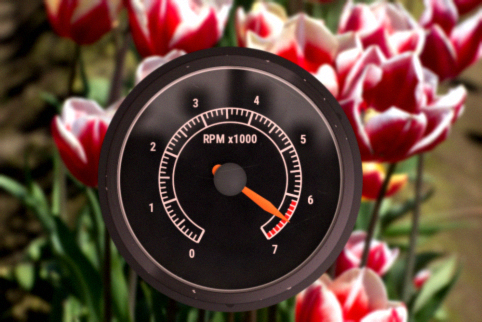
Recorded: 6500 rpm
